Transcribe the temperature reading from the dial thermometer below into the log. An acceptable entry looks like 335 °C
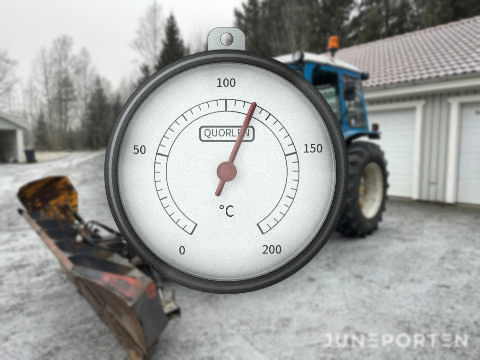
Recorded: 115 °C
